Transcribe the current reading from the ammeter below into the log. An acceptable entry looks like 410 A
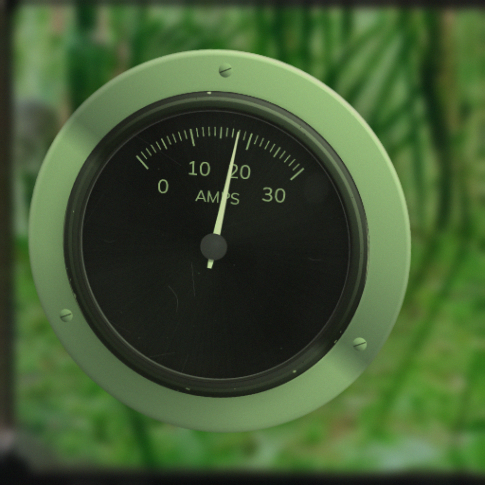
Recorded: 18 A
